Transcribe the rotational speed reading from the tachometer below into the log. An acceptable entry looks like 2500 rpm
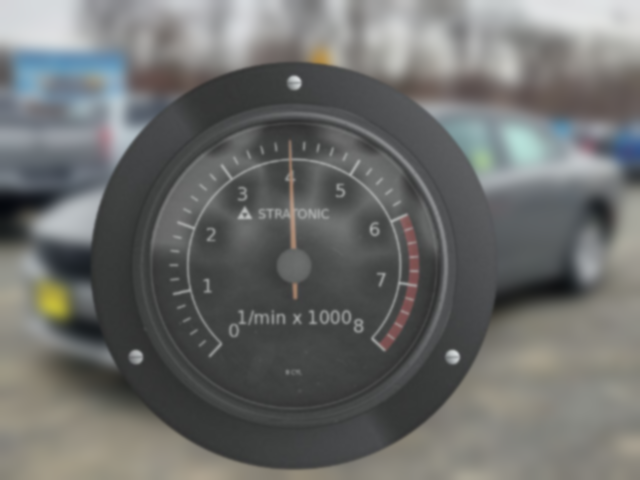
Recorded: 4000 rpm
